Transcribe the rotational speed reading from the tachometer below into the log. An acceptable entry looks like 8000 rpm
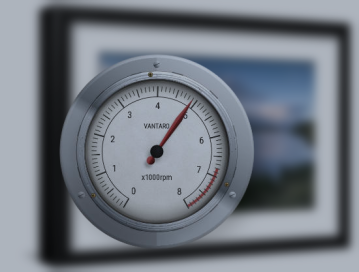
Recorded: 4900 rpm
